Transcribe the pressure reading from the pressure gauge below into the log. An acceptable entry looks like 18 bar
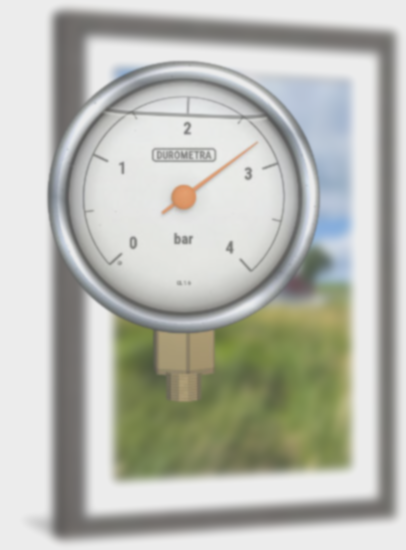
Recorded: 2.75 bar
